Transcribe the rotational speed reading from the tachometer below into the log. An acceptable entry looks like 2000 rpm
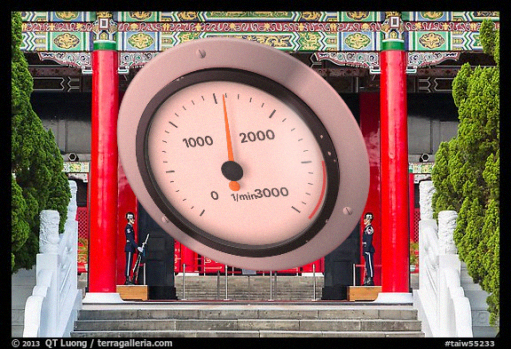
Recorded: 1600 rpm
